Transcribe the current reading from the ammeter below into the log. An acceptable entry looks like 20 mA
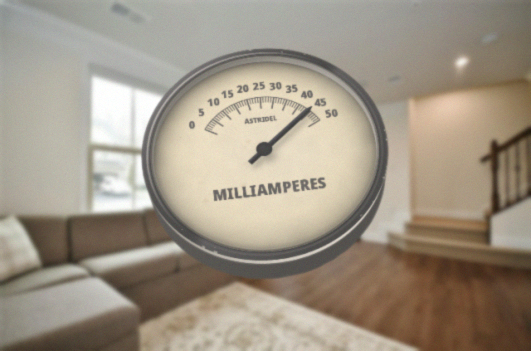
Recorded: 45 mA
